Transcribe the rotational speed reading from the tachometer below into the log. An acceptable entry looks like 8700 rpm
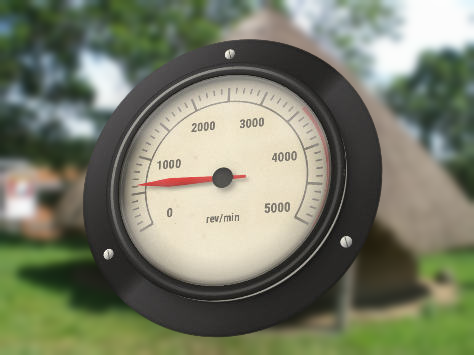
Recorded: 600 rpm
